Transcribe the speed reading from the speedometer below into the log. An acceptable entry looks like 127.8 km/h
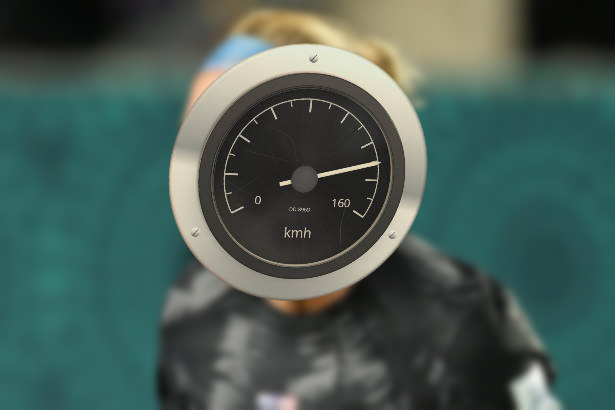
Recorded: 130 km/h
